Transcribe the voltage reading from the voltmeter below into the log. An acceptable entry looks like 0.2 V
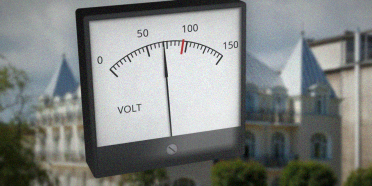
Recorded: 70 V
